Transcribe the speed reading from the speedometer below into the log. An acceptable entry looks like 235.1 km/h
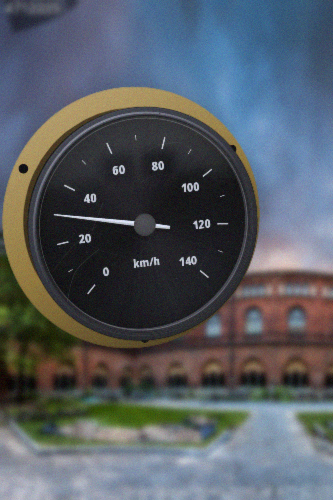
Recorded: 30 km/h
